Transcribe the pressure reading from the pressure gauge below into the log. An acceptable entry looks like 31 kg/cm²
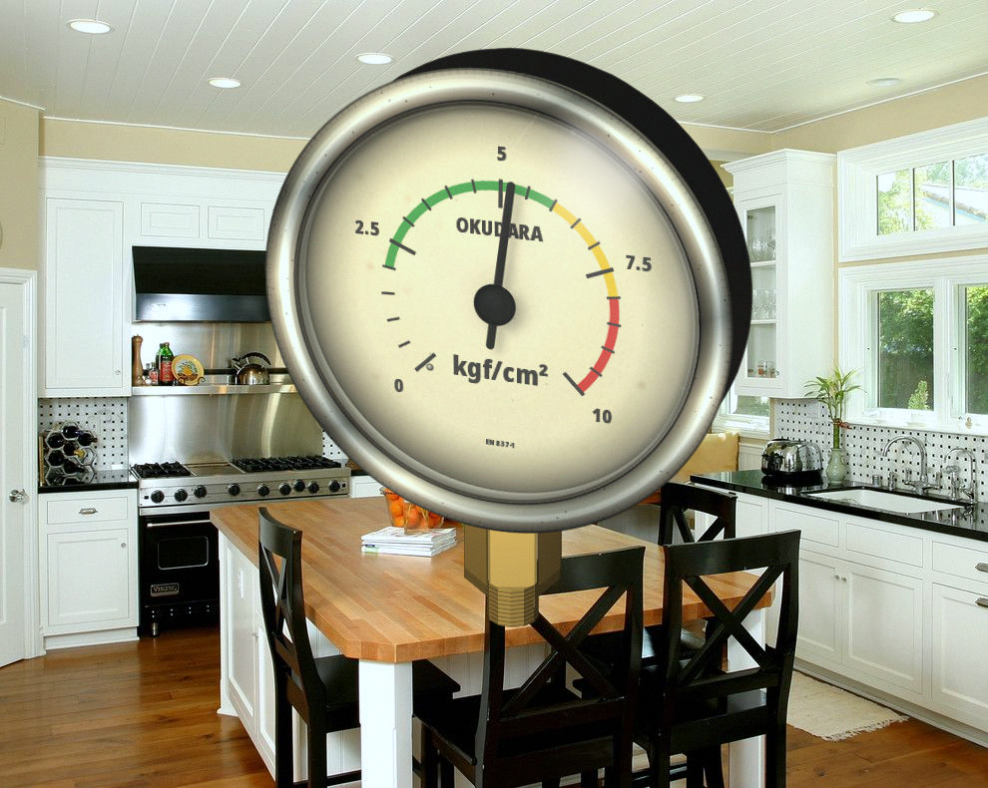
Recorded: 5.25 kg/cm²
